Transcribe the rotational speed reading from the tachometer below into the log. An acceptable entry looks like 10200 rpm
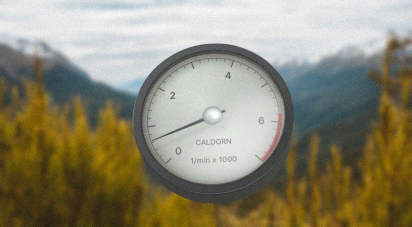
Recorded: 600 rpm
